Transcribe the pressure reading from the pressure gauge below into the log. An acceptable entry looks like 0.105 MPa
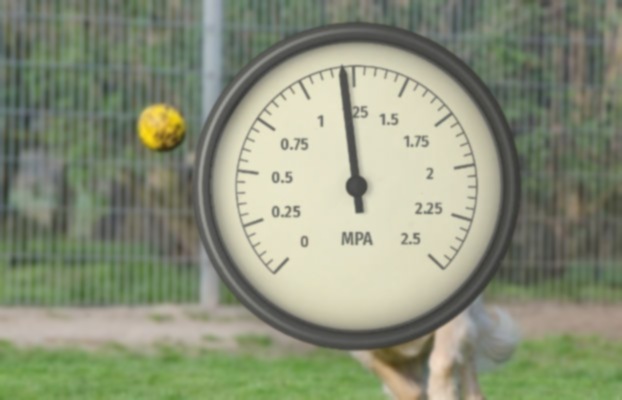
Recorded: 1.2 MPa
